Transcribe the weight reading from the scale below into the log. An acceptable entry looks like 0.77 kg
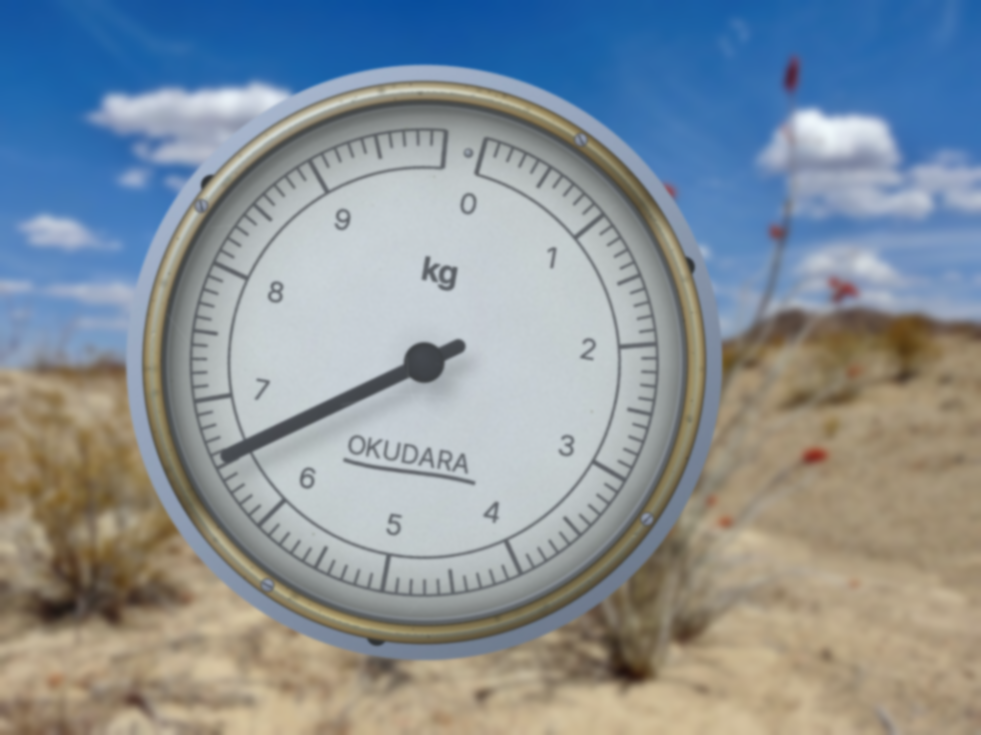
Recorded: 6.55 kg
